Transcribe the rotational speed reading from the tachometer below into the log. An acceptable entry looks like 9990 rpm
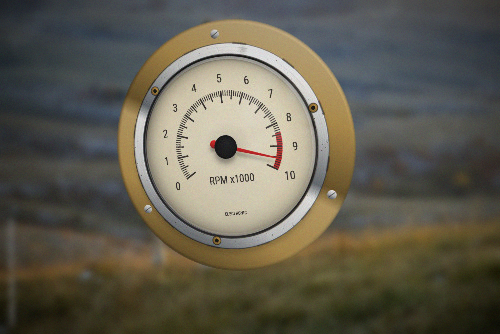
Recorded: 9500 rpm
